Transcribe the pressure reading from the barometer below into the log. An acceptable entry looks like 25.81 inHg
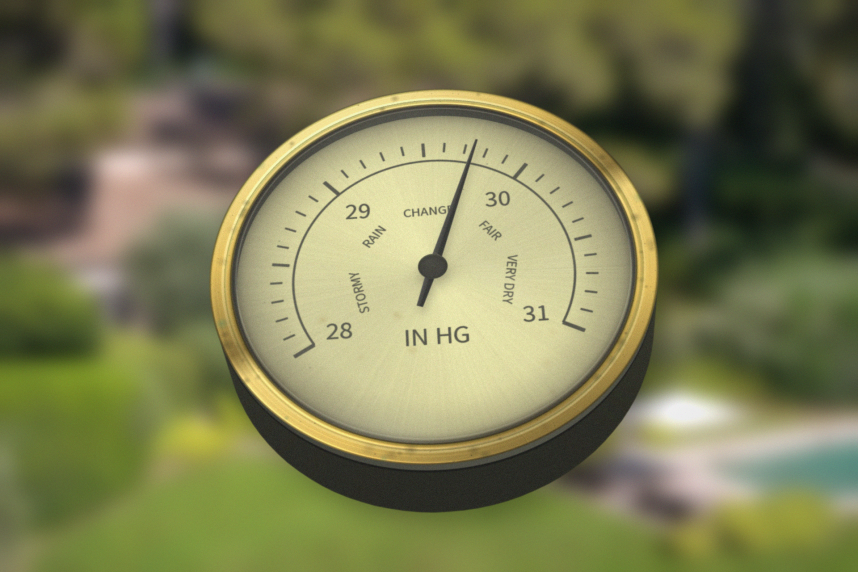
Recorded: 29.75 inHg
